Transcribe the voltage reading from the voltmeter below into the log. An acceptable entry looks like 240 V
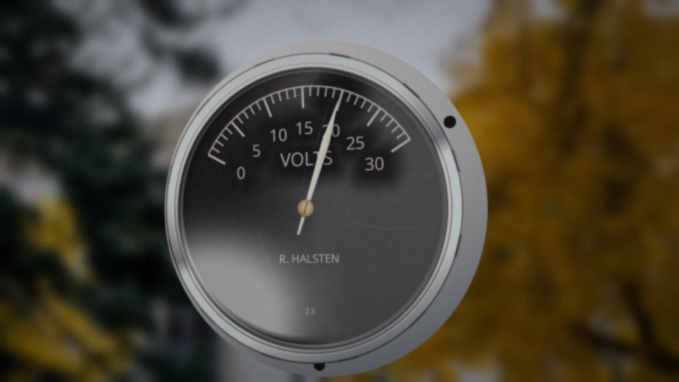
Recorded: 20 V
